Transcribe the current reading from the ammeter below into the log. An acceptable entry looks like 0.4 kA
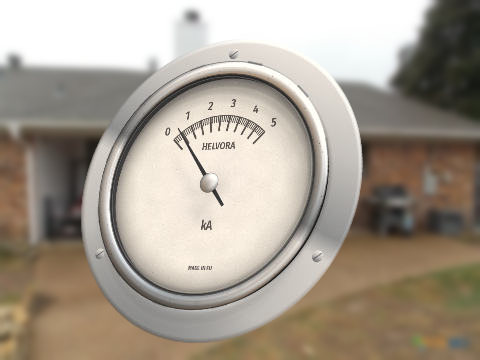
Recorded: 0.5 kA
